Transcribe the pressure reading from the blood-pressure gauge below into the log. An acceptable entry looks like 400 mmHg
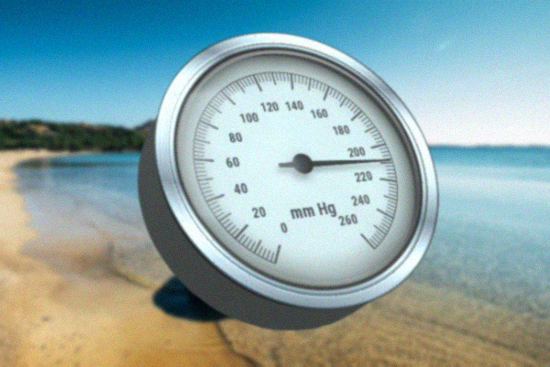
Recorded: 210 mmHg
